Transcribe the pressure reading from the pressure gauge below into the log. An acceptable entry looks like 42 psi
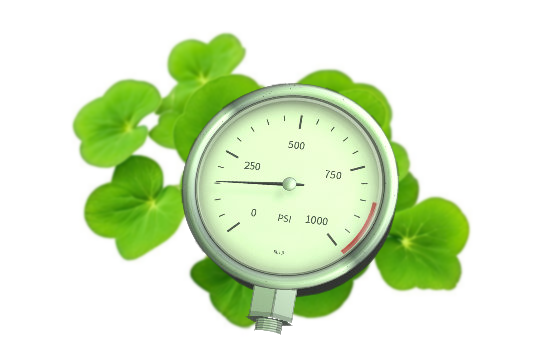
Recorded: 150 psi
